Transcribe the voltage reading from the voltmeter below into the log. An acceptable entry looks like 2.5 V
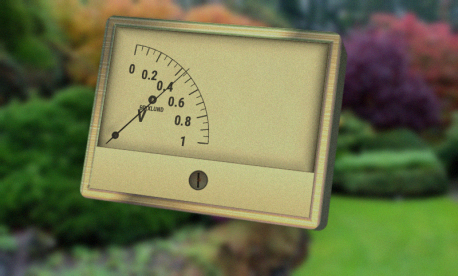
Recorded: 0.45 V
